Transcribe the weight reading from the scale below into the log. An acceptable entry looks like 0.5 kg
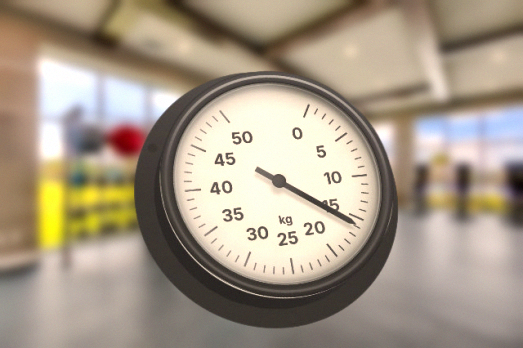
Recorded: 16 kg
